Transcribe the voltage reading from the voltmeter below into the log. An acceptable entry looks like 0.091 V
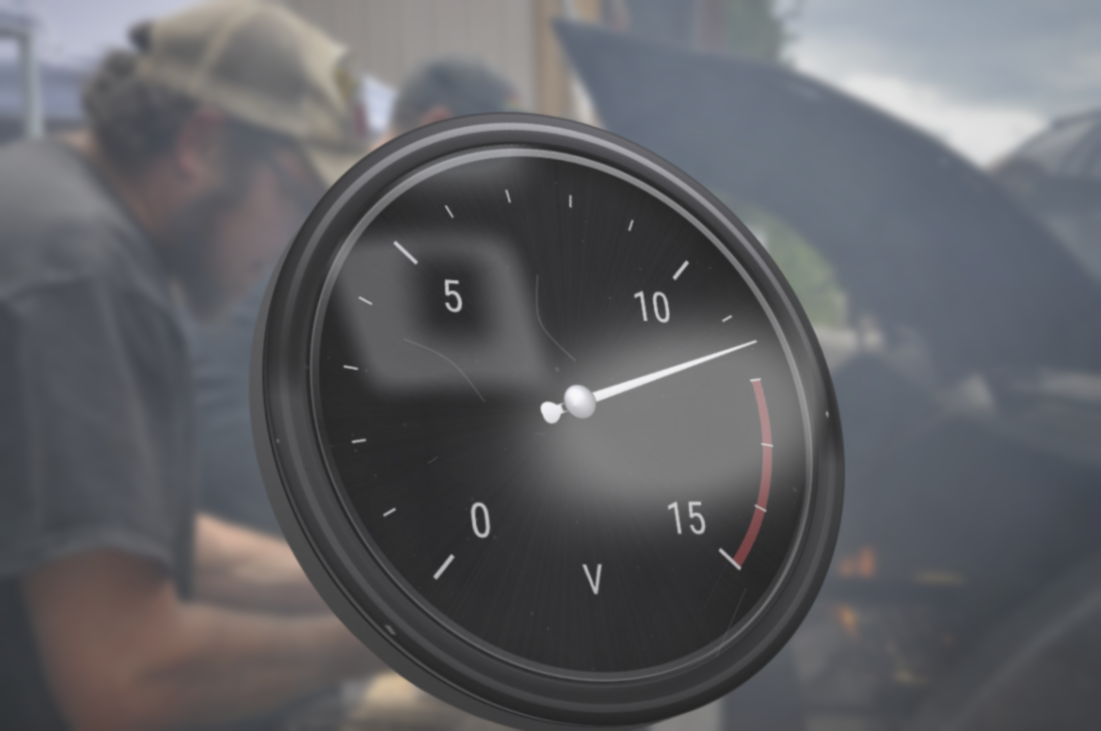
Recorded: 11.5 V
